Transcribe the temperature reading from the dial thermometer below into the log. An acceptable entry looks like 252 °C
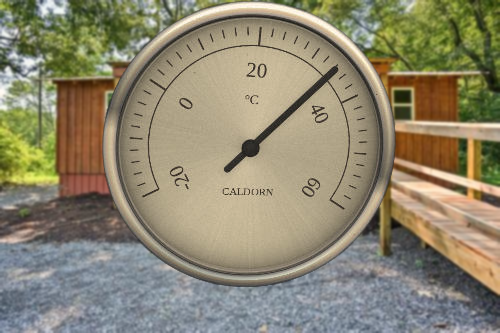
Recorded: 34 °C
